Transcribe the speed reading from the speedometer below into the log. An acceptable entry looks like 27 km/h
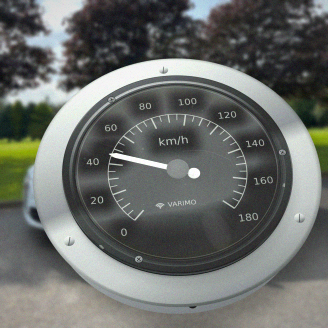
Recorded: 45 km/h
